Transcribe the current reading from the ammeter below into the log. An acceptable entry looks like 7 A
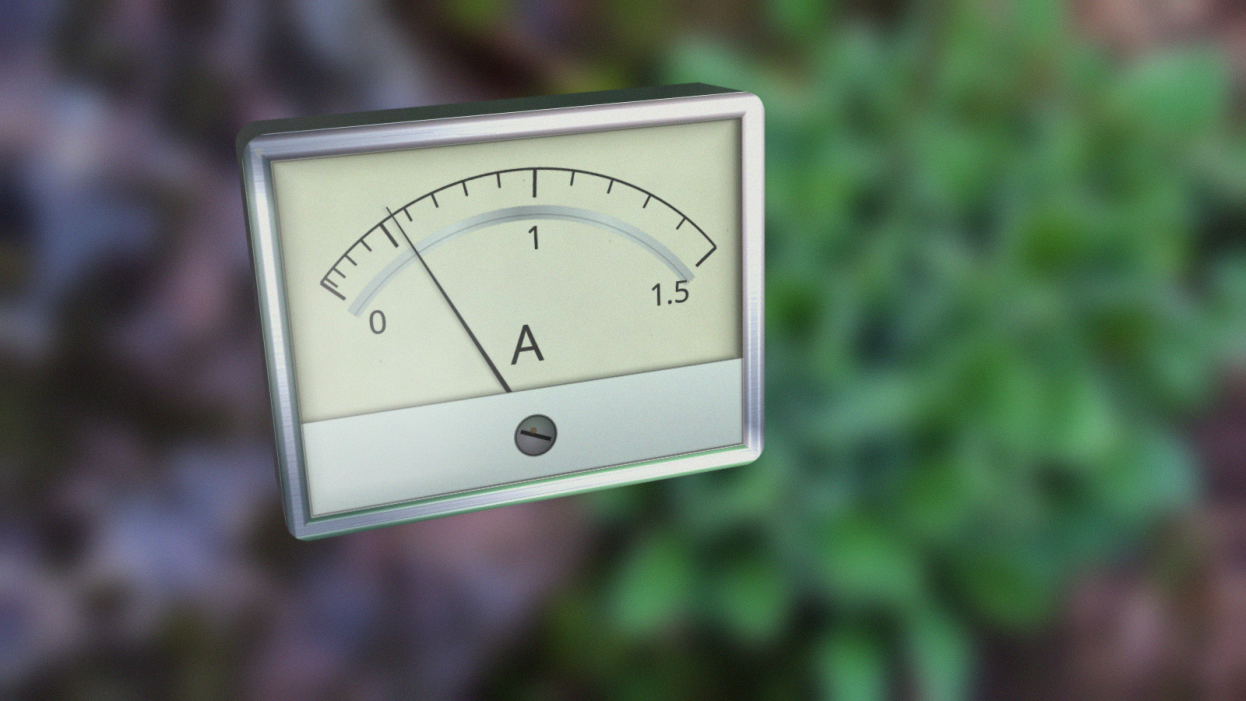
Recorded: 0.55 A
